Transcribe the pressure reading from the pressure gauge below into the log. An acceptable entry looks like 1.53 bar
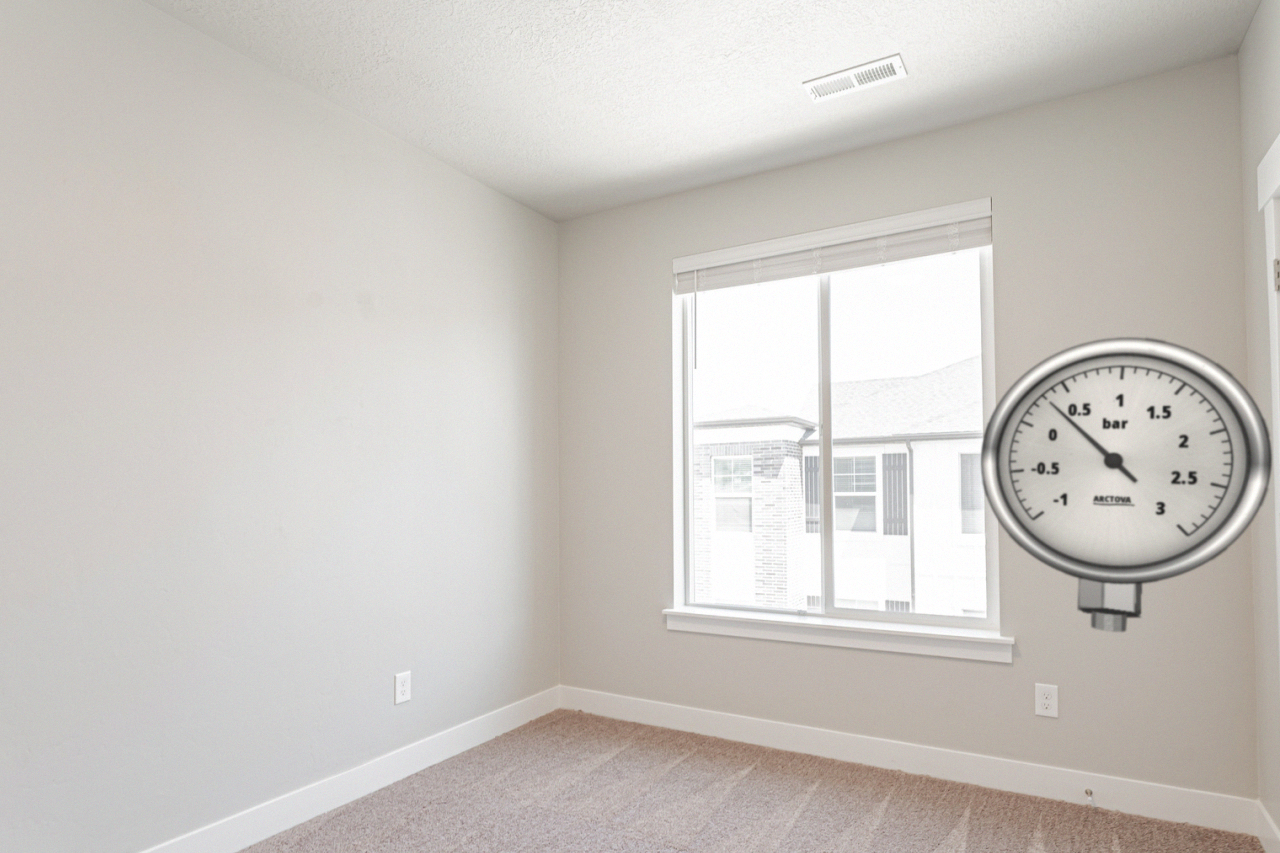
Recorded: 0.3 bar
